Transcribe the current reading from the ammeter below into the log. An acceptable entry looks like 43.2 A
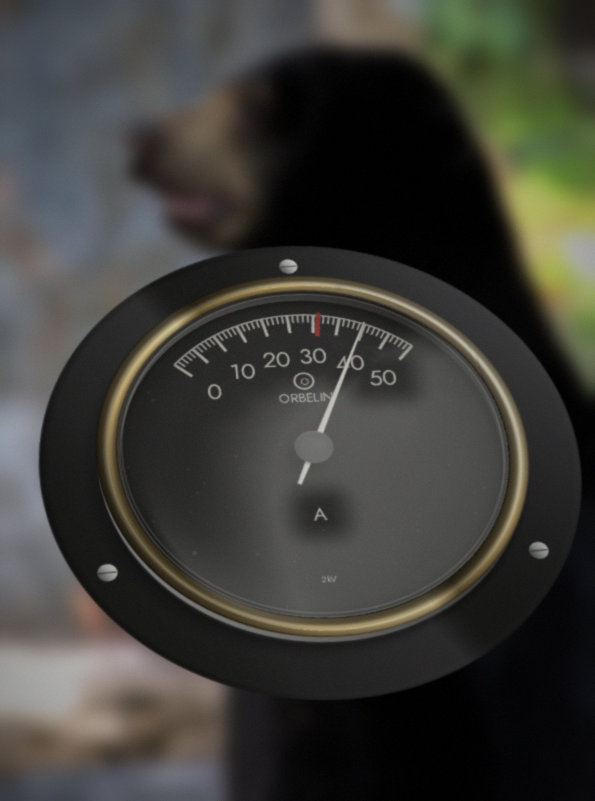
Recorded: 40 A
